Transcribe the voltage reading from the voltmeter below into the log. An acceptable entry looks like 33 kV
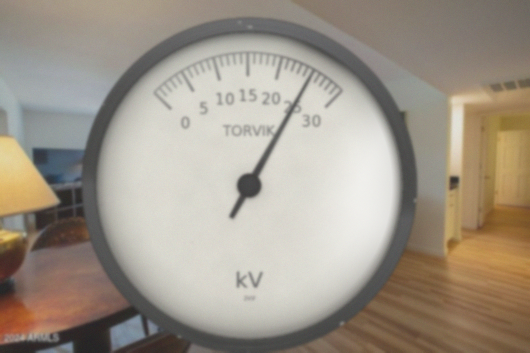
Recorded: 25 kV
